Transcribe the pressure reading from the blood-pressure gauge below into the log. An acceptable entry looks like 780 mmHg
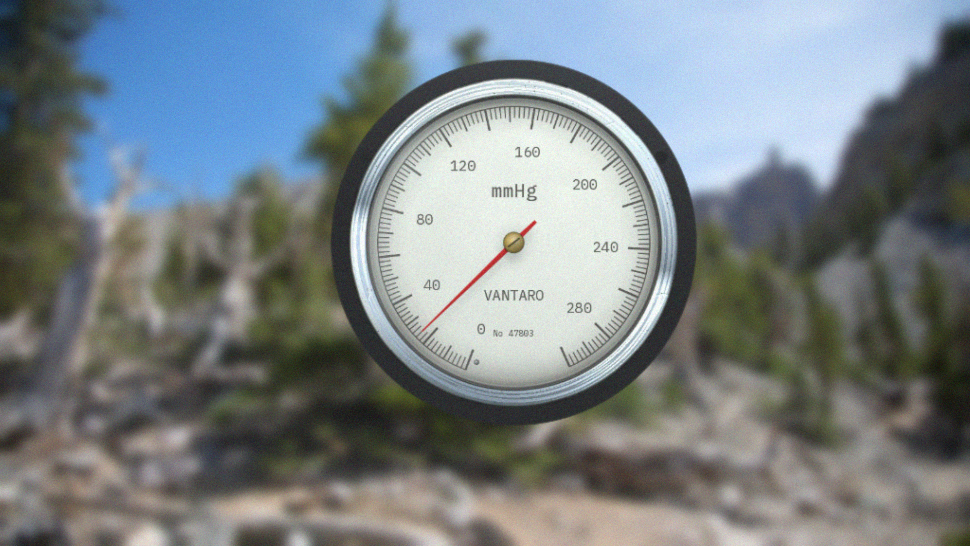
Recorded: 24 mmHg
